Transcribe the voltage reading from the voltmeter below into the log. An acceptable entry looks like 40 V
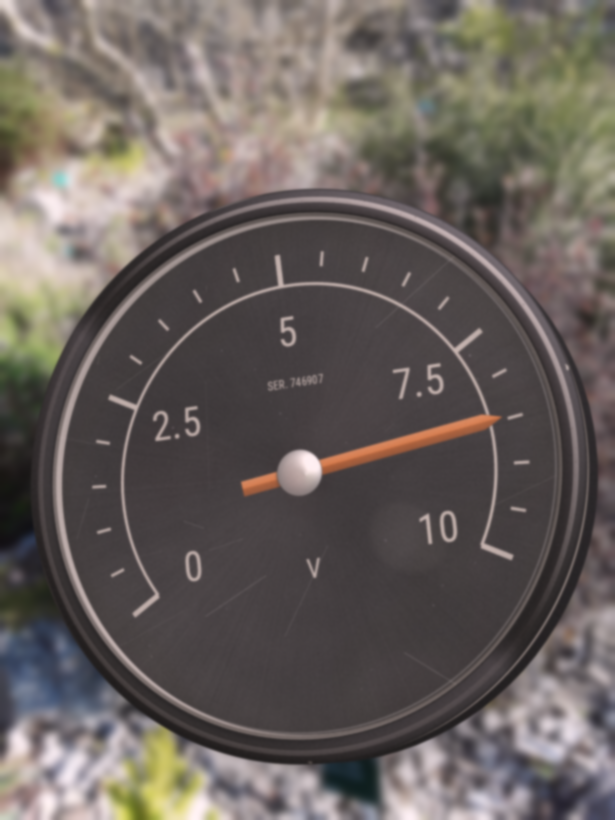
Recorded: 8.5 V
